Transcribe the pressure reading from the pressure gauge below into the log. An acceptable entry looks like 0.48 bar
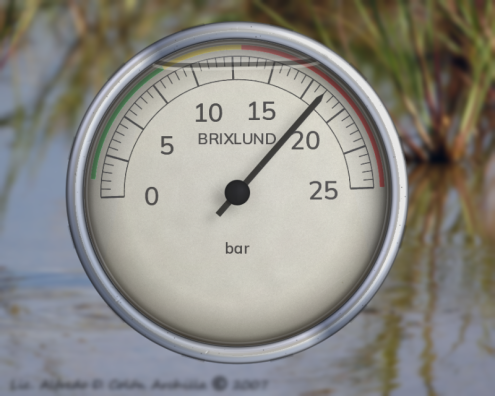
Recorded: 18.5 bar
